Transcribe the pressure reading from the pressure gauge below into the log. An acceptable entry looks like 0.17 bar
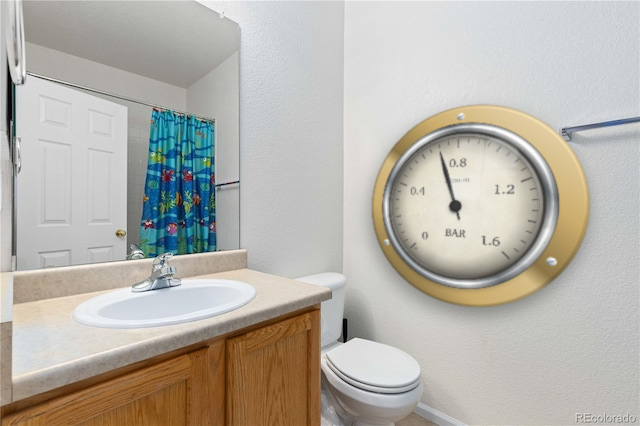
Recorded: 0.7 bar
